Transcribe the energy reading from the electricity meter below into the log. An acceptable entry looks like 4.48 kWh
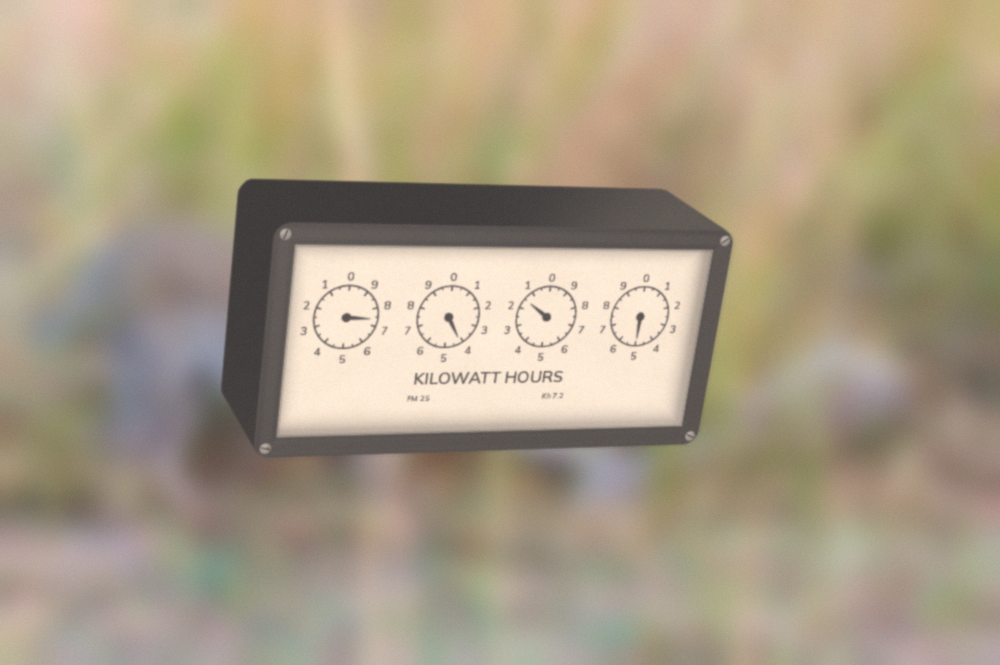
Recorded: 7415 kWh
